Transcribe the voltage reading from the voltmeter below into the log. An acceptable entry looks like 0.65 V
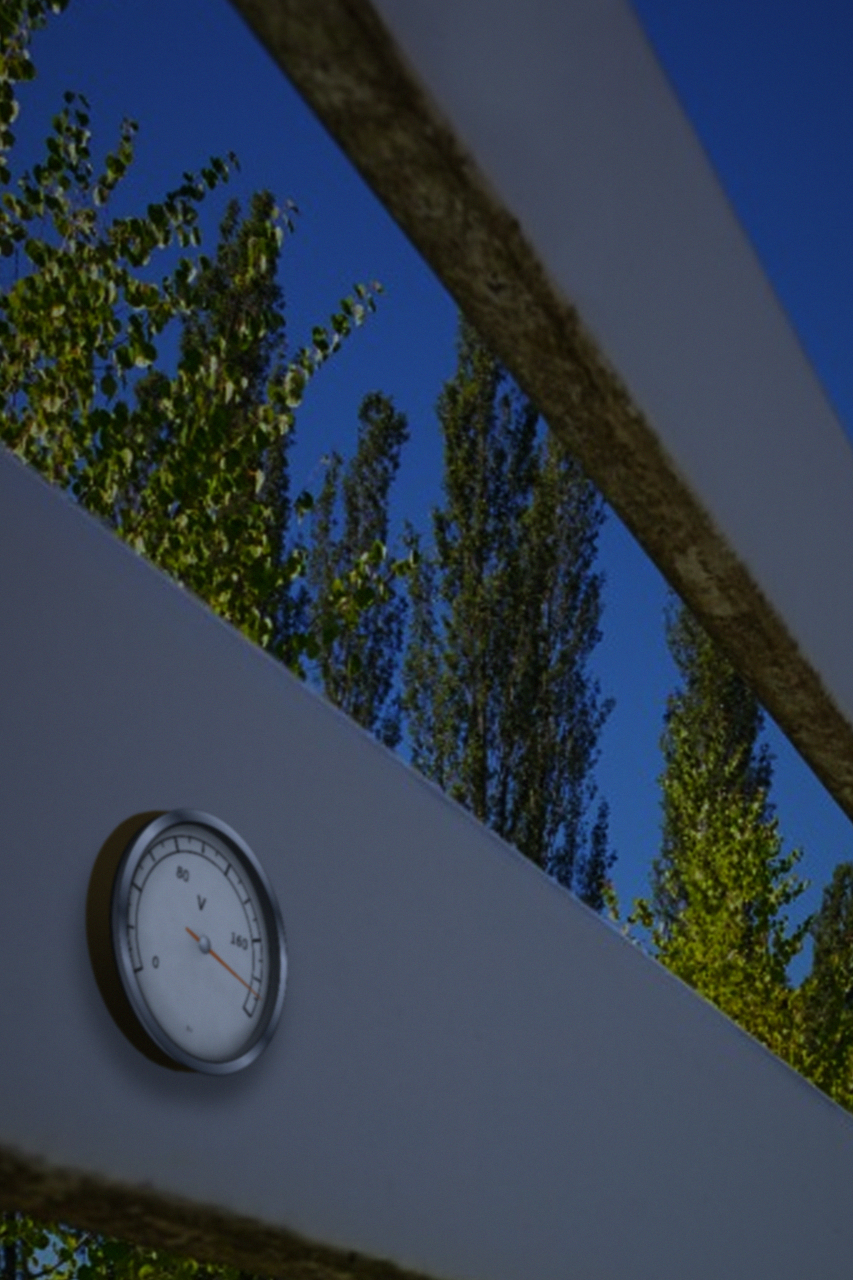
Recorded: 190 V
